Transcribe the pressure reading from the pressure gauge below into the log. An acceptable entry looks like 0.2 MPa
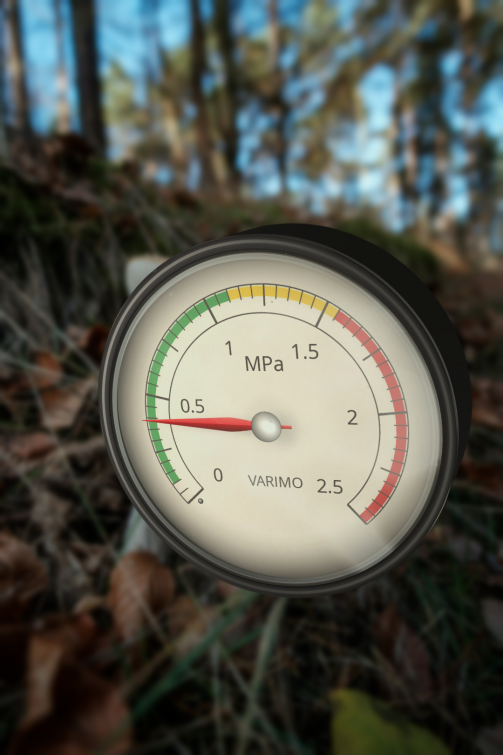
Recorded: 0.4 MPa
